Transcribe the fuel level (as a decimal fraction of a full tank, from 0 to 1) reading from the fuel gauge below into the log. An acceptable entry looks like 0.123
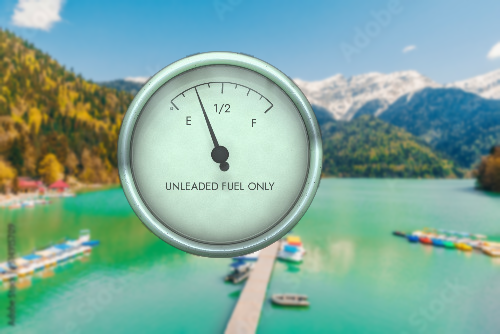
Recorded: 0.25
